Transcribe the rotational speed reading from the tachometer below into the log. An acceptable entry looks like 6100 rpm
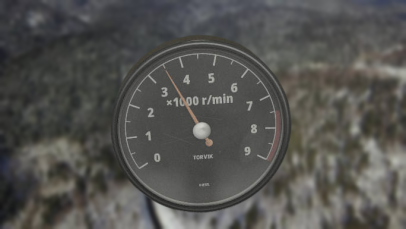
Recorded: 3500 rpm
